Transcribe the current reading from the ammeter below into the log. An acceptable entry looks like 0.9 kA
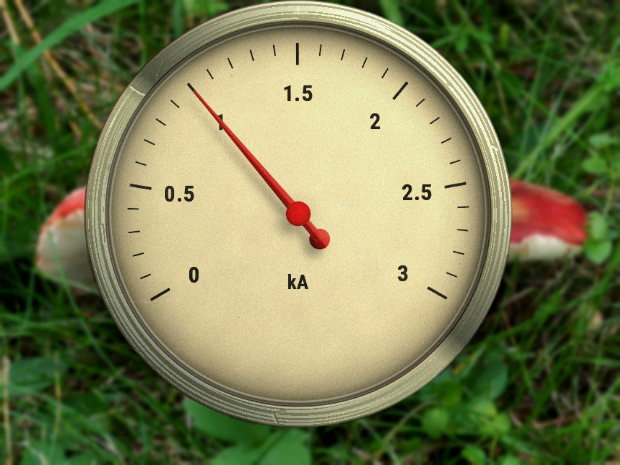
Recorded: 1 kA
